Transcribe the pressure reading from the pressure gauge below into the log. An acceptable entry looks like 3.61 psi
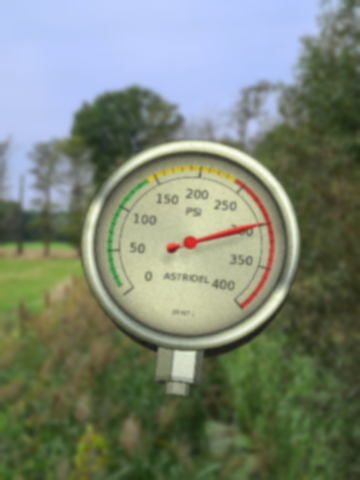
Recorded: 300 psi
